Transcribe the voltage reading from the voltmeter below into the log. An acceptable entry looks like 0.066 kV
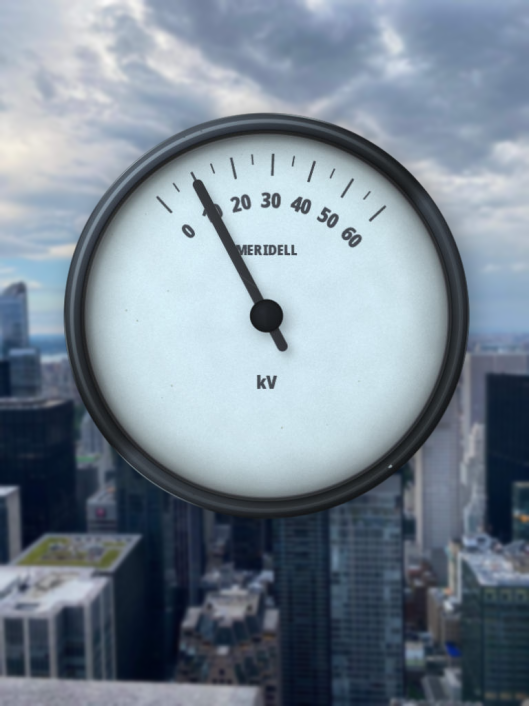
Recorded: 10 kV
